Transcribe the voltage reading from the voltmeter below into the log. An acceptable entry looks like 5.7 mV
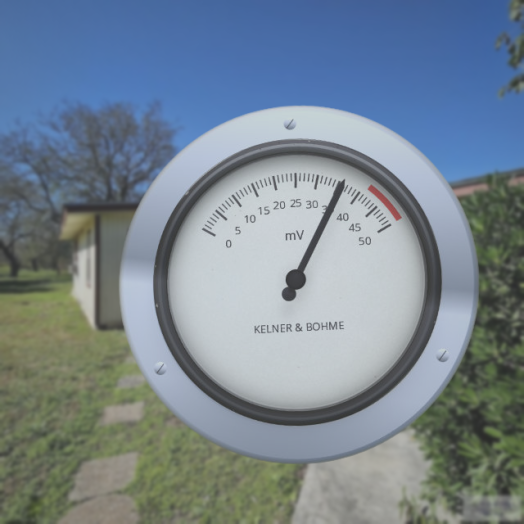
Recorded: 36 mV
